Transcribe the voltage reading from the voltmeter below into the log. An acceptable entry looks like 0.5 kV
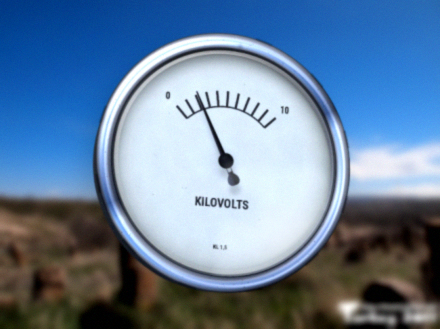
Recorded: 2 kV
